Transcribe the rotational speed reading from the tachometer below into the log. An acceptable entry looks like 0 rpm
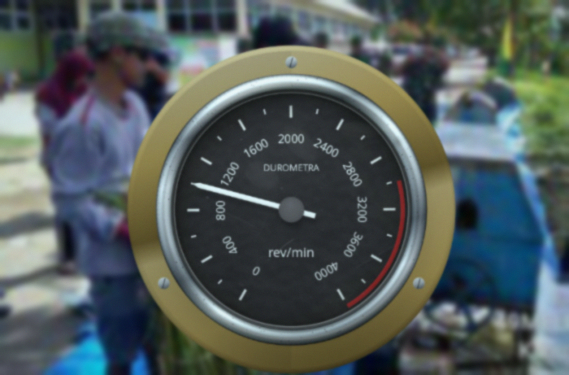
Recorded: 1000 rpm
